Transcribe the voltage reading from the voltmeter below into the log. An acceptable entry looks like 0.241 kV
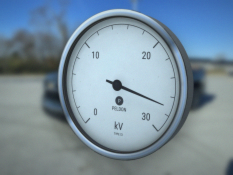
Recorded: 27 kV
